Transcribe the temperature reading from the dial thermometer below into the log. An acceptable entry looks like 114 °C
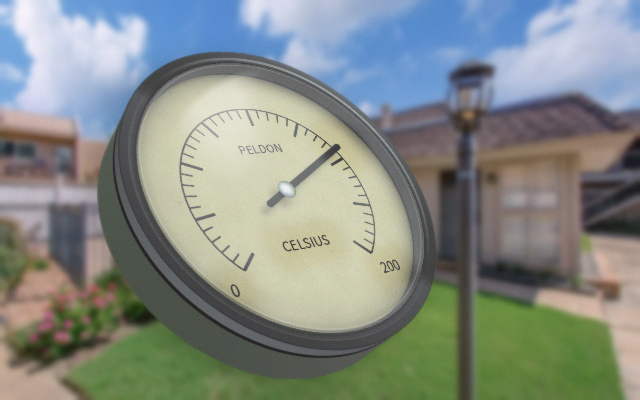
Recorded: 145 °C
